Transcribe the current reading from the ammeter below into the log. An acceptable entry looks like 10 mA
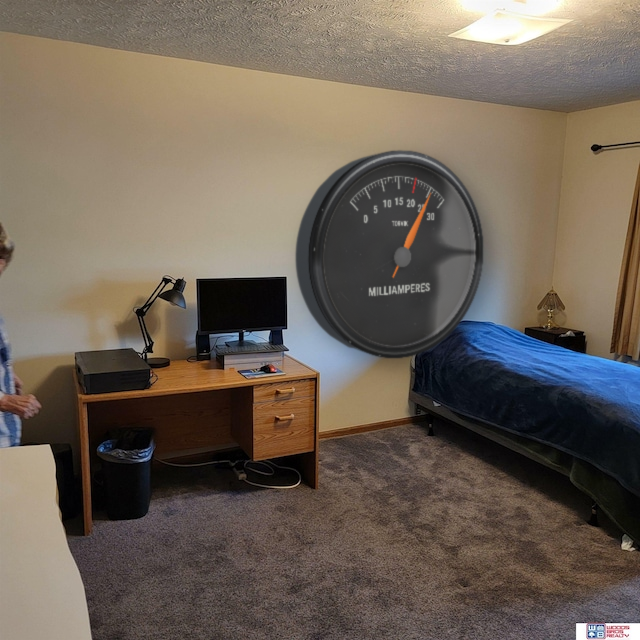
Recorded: 25 mA
